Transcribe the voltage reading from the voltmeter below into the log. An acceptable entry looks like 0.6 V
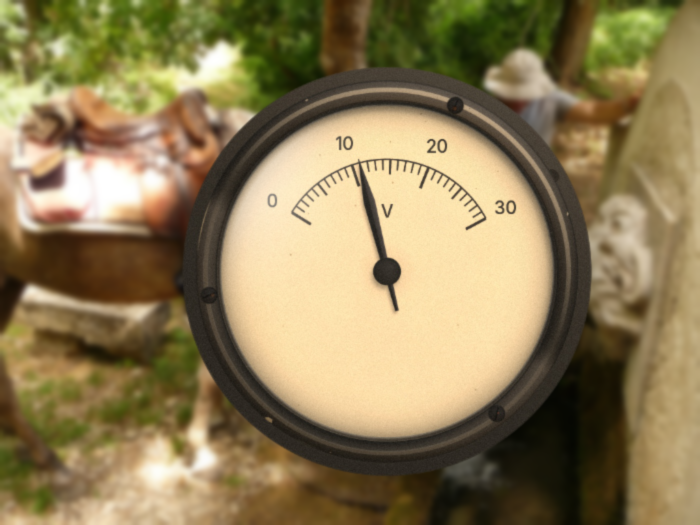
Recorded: 11 V
